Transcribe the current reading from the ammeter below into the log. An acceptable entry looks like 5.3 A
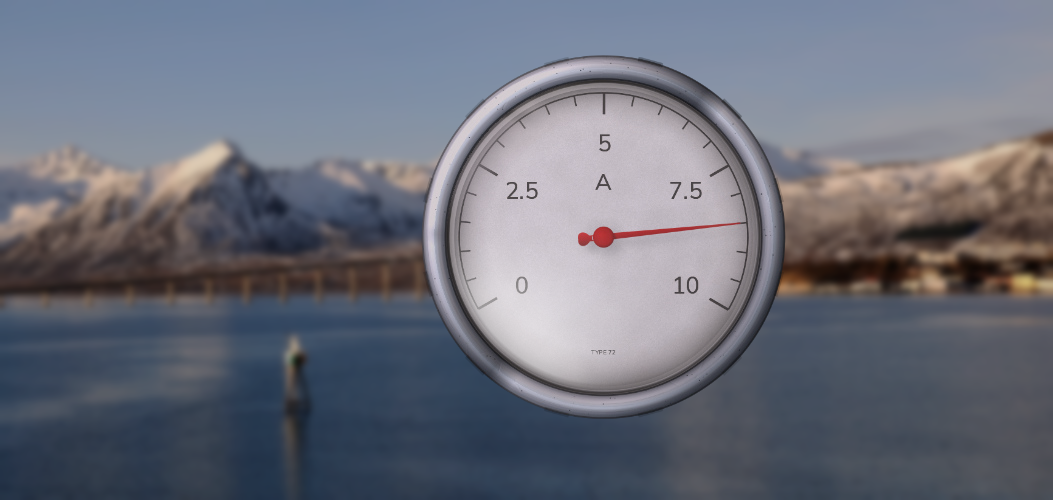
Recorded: 8.5 A
